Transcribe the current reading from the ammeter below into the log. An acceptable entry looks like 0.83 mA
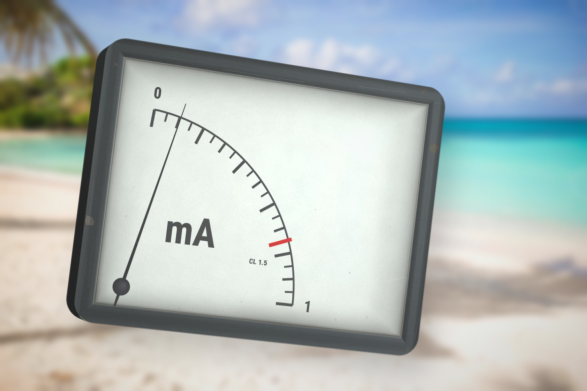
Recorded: 0.1 mA
